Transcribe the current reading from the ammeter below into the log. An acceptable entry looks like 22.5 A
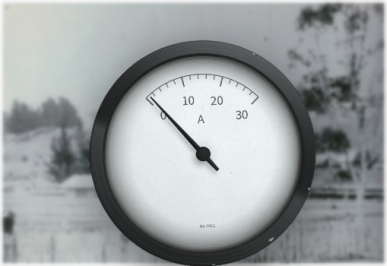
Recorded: 1 A
